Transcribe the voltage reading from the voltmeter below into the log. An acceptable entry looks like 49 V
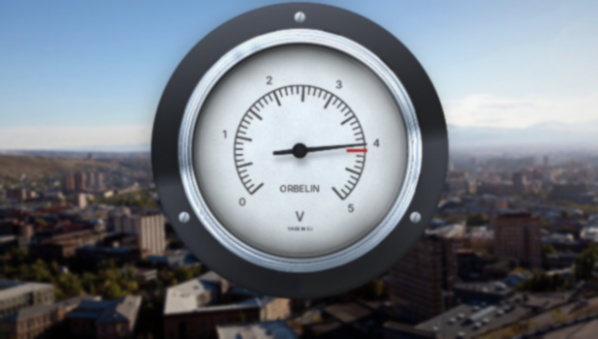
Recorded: 4 V
